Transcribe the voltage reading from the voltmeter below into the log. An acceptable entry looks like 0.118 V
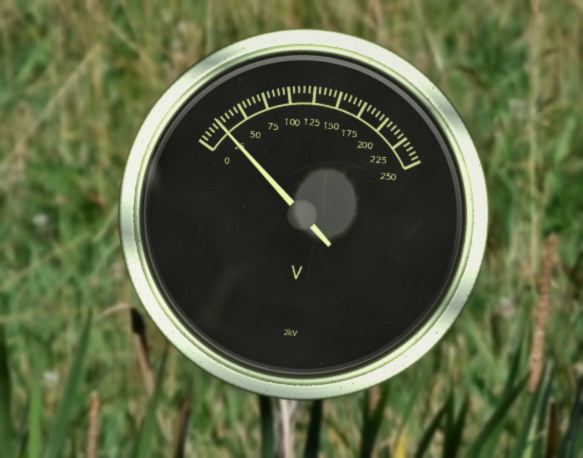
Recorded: 25 V
